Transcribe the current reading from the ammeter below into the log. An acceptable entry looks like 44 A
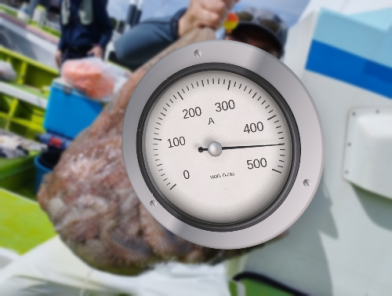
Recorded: 450 A
